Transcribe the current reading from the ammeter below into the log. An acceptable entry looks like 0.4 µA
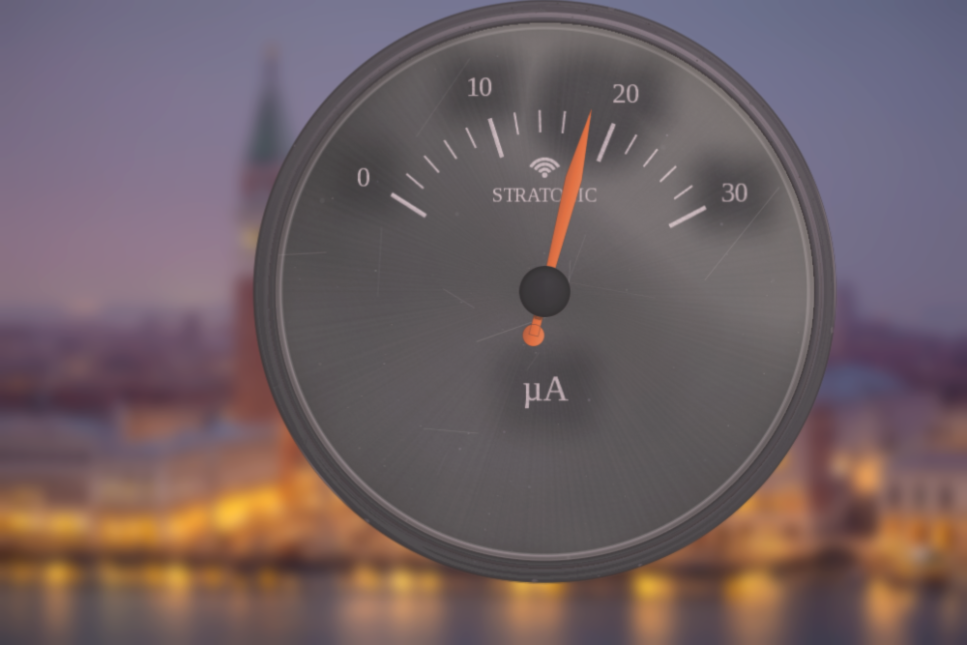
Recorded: 18 µA
